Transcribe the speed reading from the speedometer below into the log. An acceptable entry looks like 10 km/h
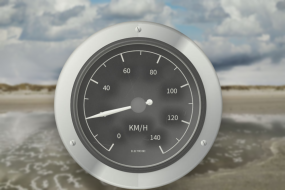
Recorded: 20 km/h
